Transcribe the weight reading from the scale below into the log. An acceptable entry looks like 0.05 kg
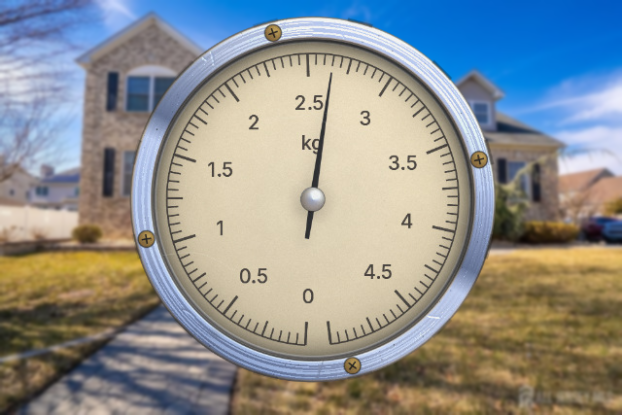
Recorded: 2.65 kg
